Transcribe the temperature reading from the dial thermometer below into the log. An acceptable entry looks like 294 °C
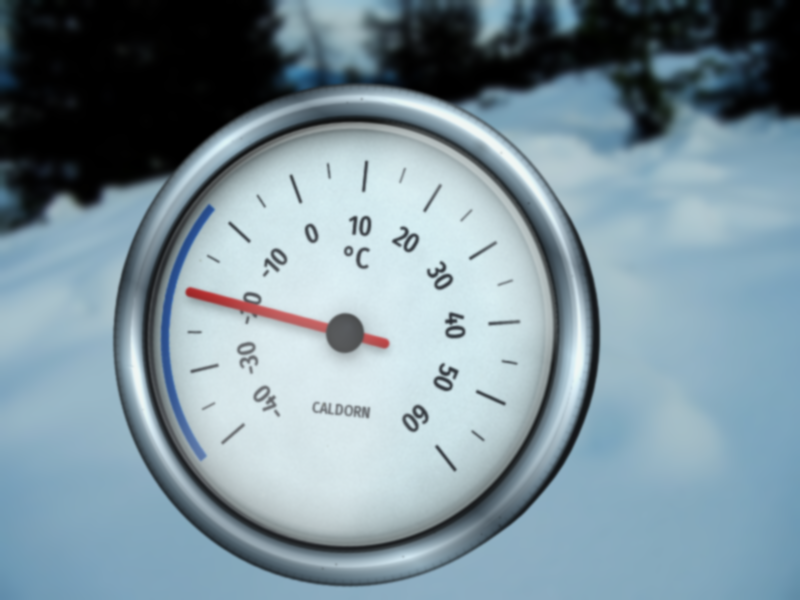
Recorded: -20 °C
